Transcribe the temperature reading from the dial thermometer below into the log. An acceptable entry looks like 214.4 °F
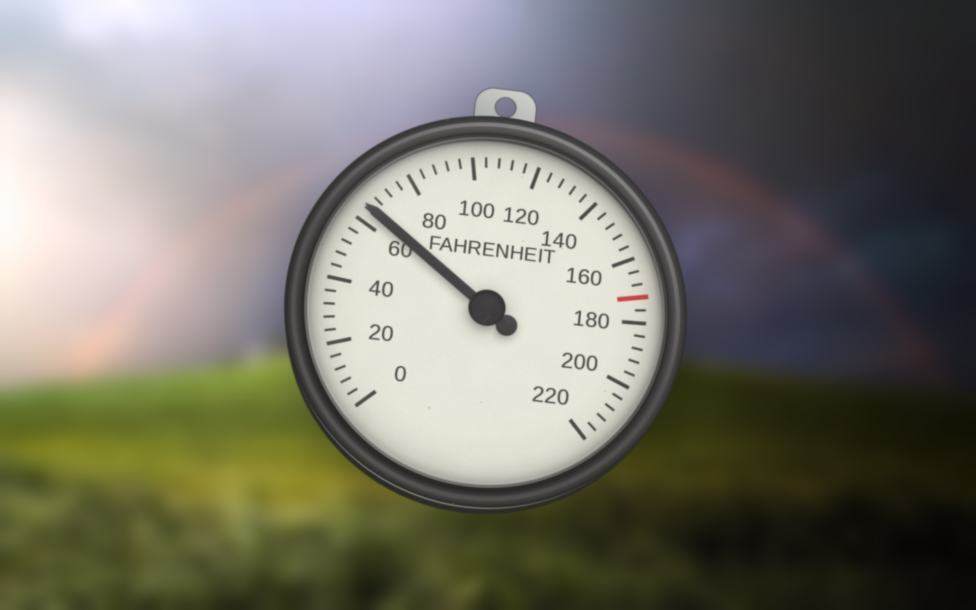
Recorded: 64 °F
